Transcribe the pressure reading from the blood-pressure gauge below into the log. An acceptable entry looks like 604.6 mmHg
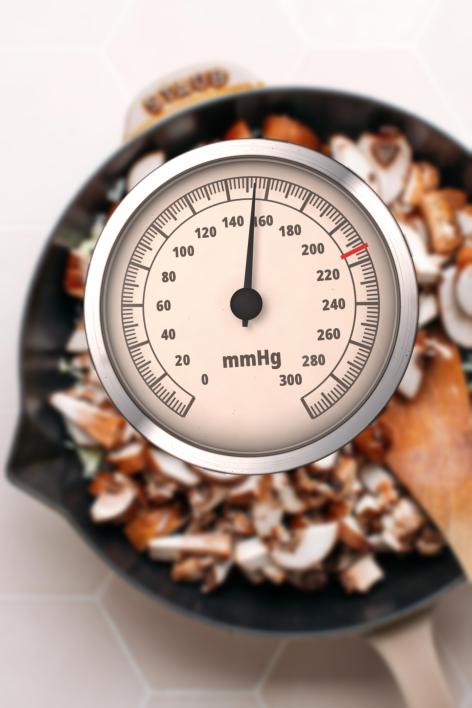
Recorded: 154 mmHg
